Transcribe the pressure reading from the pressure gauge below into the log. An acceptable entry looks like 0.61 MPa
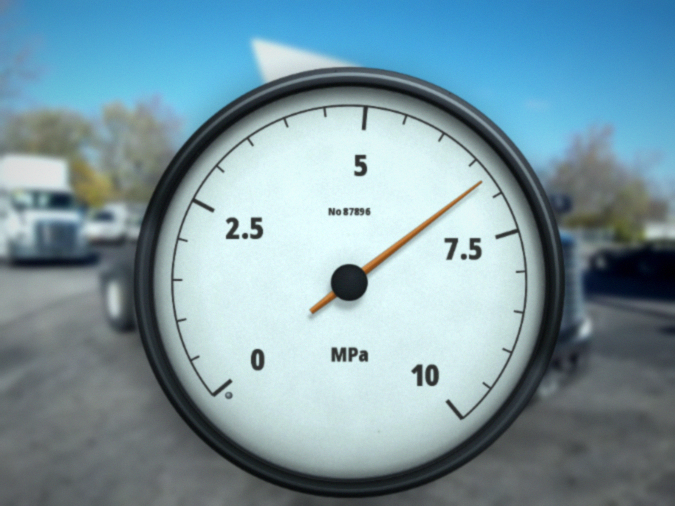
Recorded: 6.75 MPa
